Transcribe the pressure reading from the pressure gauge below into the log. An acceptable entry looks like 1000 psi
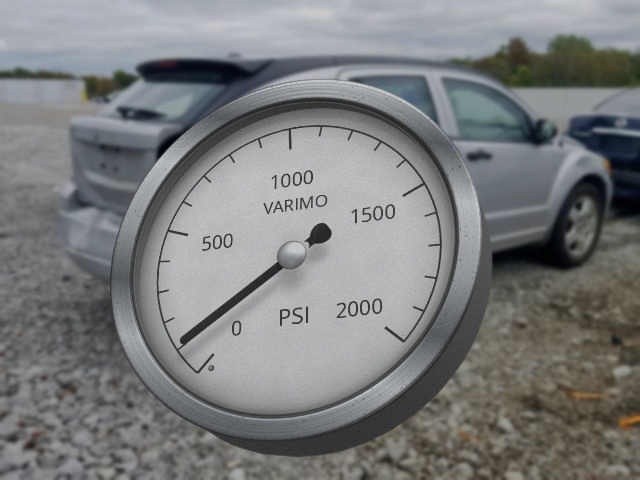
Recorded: 100 psi
